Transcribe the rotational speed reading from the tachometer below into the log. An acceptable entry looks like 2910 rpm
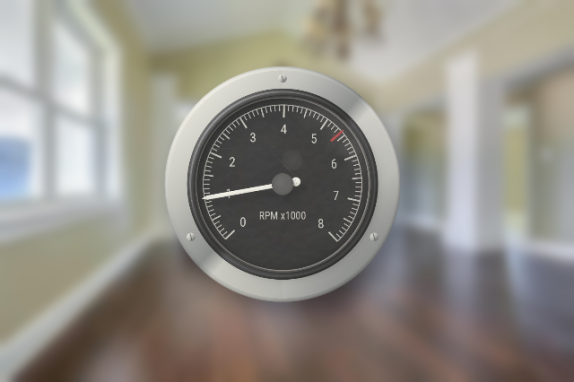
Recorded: 1000 rpm
